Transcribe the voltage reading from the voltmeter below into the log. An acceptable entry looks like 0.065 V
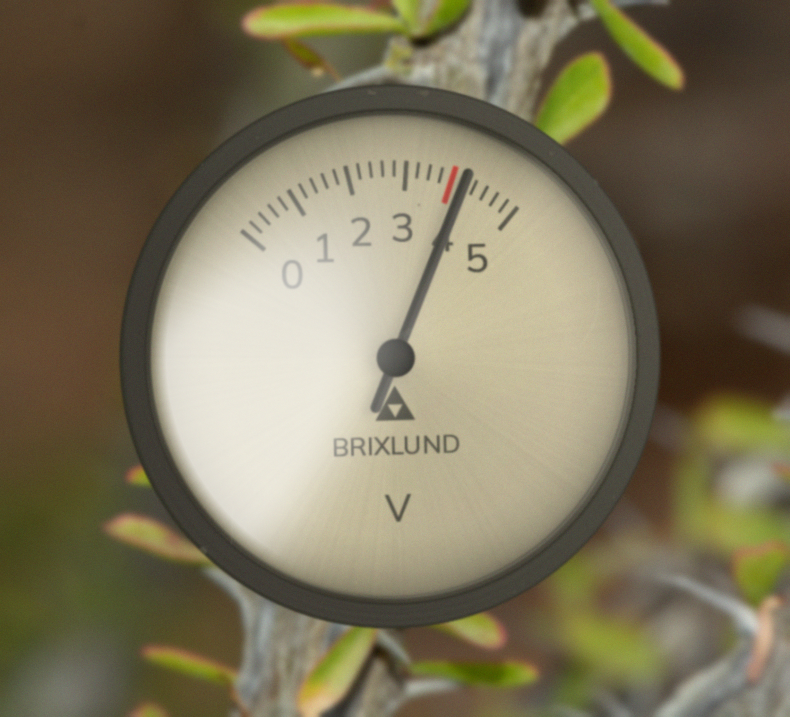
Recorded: 4 V
